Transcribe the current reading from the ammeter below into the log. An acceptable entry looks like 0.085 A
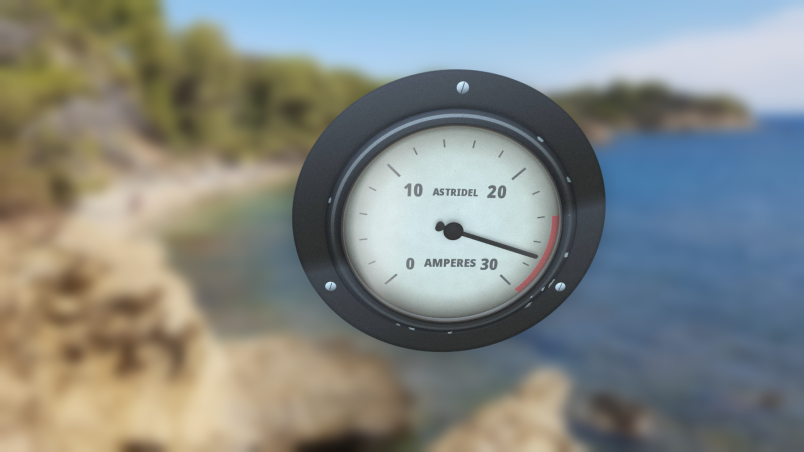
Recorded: 27 A
